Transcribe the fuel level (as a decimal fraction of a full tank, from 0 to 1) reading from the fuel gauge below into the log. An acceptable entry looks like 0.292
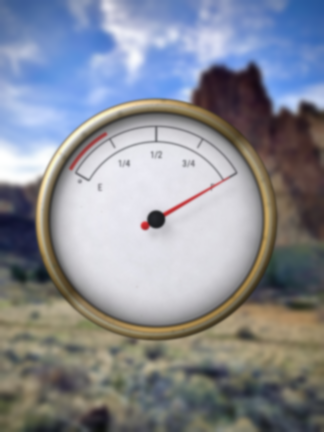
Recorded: 1
